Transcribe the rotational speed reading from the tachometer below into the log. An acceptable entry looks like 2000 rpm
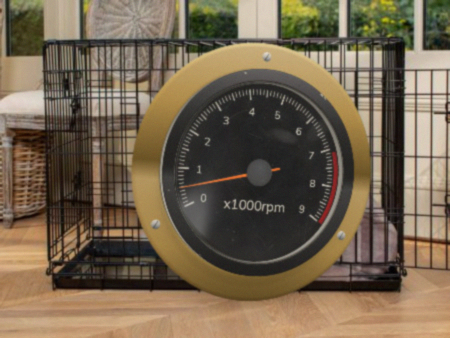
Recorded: 500 rpm
